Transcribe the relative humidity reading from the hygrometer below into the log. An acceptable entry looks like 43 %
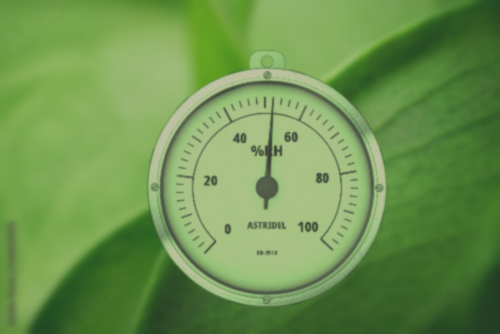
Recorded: 52 %
